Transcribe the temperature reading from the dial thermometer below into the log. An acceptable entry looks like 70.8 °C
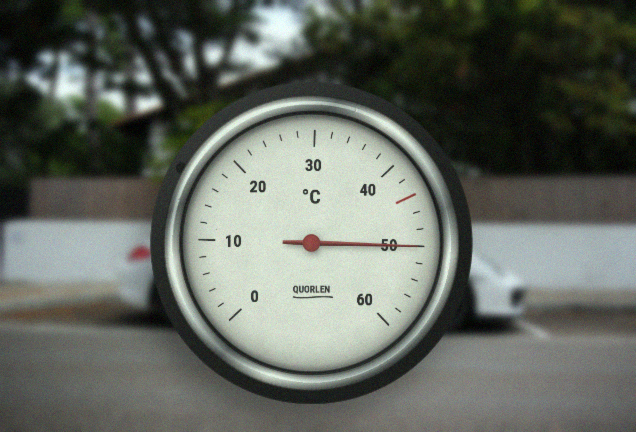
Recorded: 50 °C
